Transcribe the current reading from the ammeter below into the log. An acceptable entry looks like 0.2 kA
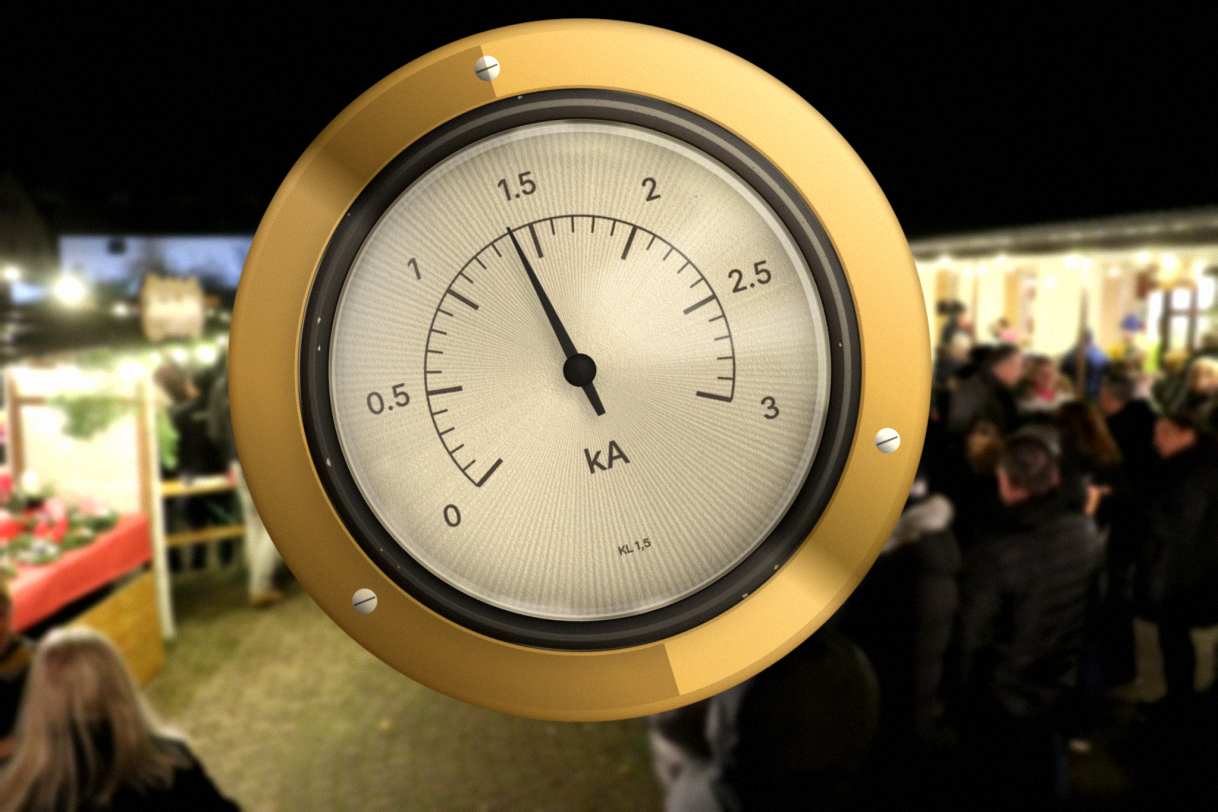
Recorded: 1.4 kA
